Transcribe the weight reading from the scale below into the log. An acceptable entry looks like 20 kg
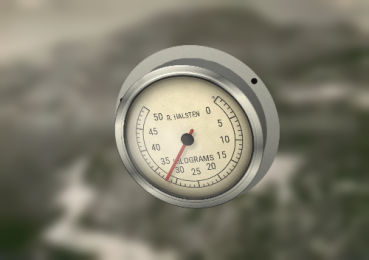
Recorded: 32 kg
